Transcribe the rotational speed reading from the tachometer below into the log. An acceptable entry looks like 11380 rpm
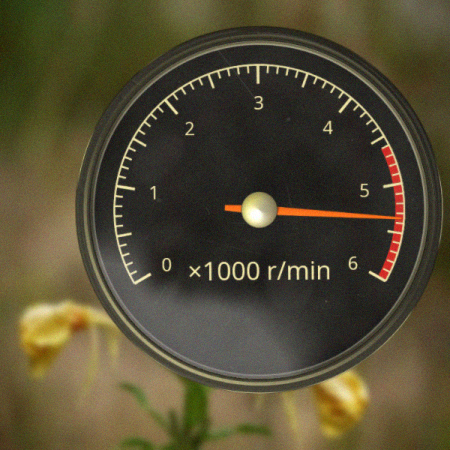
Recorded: 5350 rpm
